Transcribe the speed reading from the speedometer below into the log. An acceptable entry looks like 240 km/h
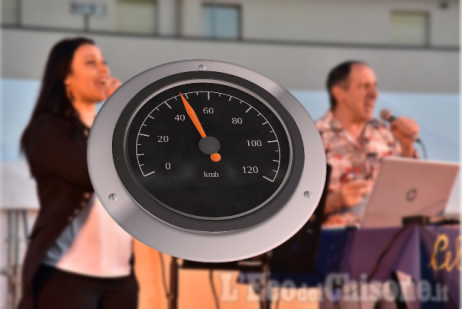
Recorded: 47.5 km/h
